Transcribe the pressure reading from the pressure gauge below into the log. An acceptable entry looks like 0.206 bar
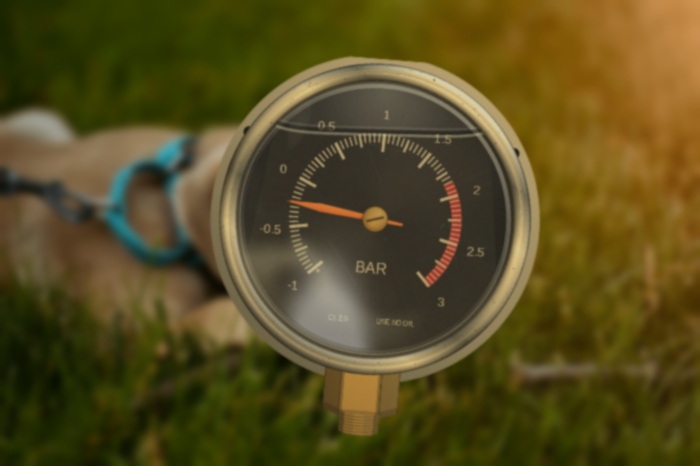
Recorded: -0.25 bar
